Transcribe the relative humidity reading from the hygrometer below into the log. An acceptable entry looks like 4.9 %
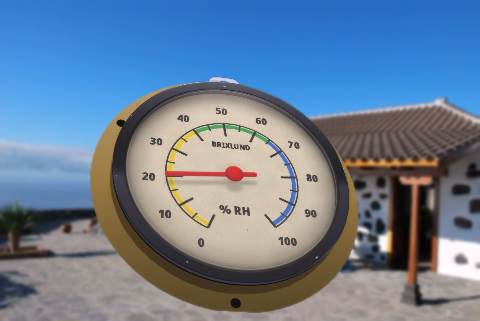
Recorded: 20 %
